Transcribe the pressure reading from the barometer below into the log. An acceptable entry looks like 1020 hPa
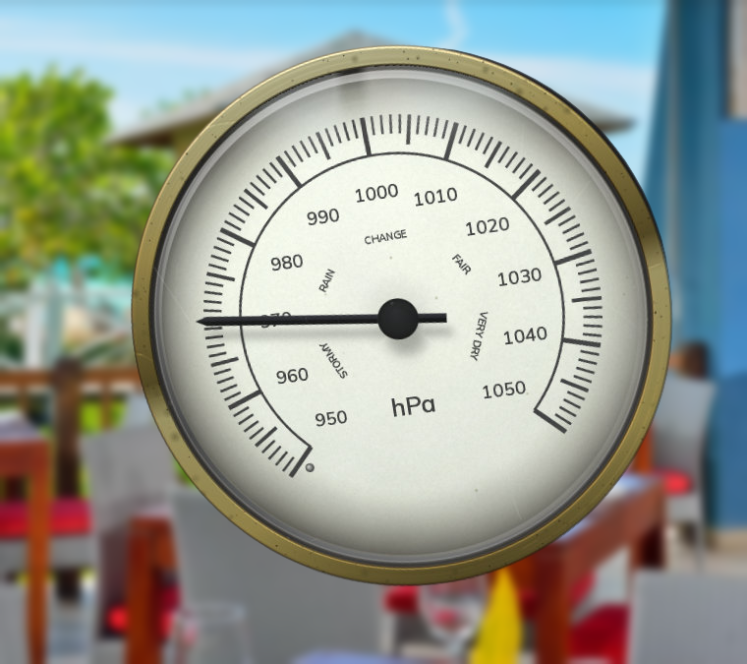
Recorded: 970 hPa
